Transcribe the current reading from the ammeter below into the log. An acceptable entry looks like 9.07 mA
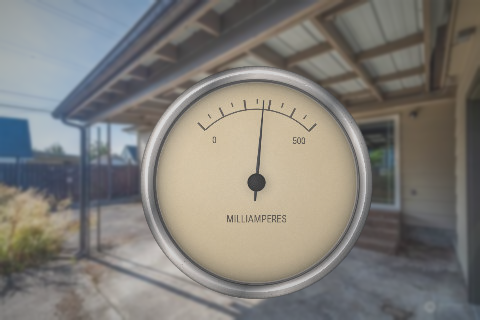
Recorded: 275 mA
